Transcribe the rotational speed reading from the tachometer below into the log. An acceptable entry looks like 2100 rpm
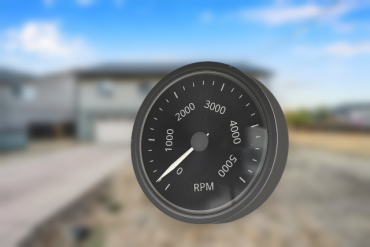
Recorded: 200 rpm
